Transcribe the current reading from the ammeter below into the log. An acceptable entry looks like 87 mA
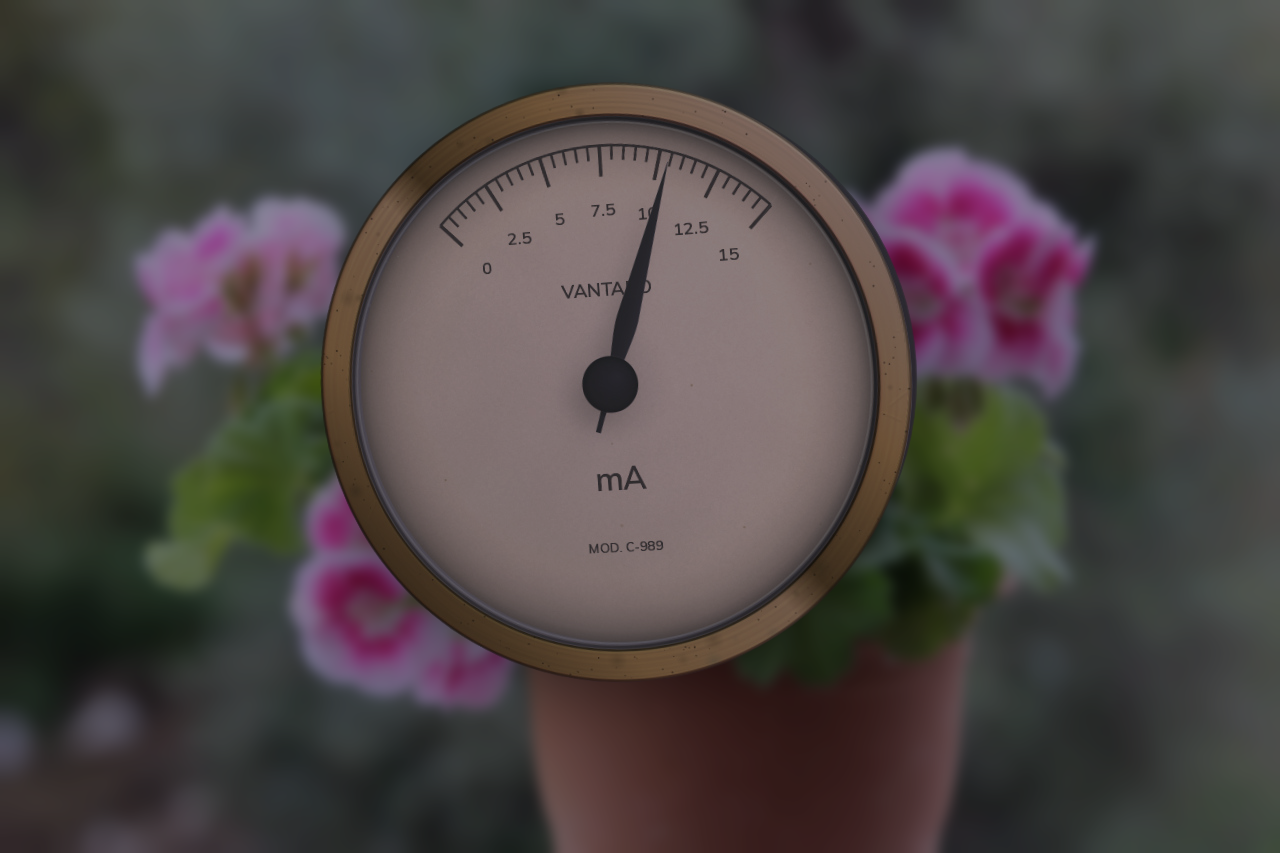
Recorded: 10.5 mA
